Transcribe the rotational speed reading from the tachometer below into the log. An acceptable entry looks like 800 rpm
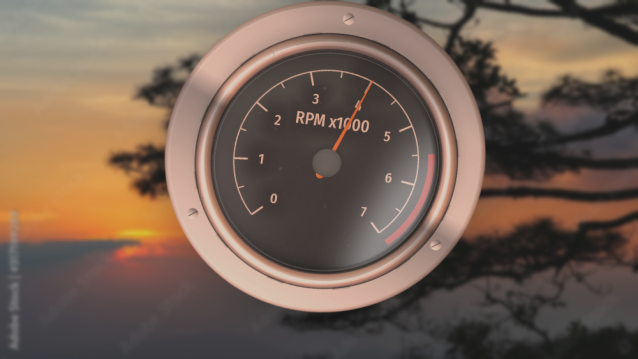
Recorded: 4000 rpm
